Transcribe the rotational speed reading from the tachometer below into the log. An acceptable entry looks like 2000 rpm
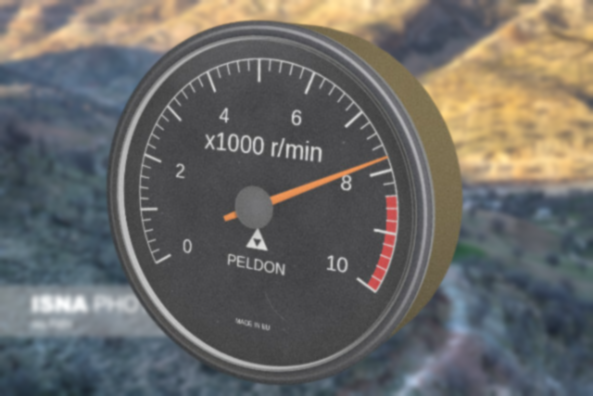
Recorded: 7800 rpm
